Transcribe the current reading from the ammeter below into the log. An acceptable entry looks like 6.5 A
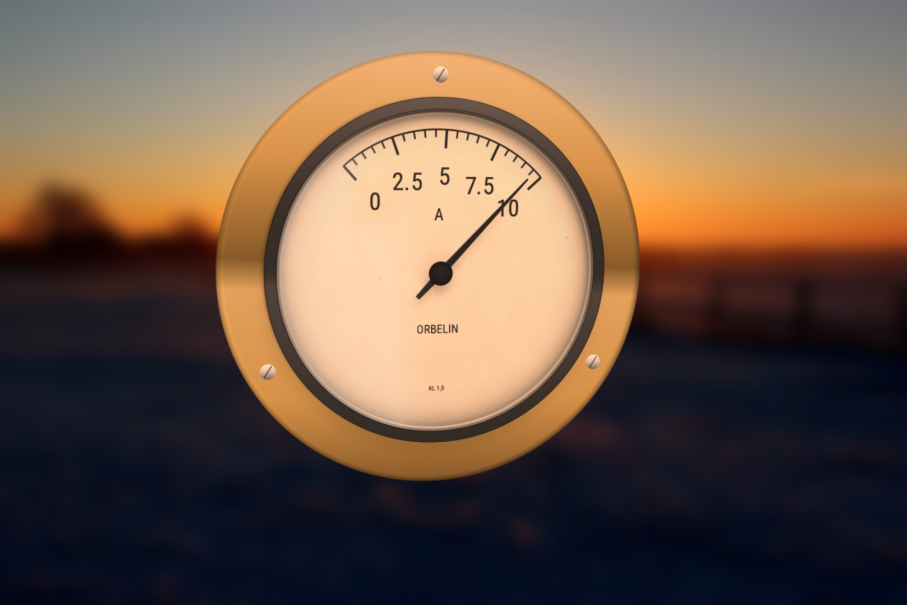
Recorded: 9.5 A
